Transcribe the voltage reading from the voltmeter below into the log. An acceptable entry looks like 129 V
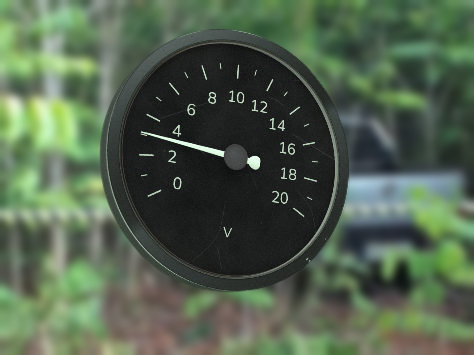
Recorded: 3 V
